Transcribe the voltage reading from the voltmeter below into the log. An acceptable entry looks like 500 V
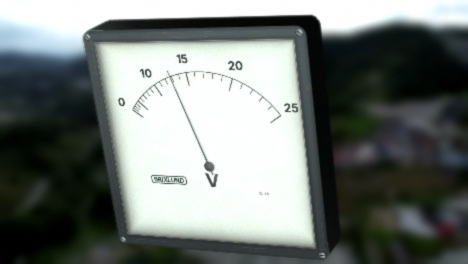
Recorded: 13 V
